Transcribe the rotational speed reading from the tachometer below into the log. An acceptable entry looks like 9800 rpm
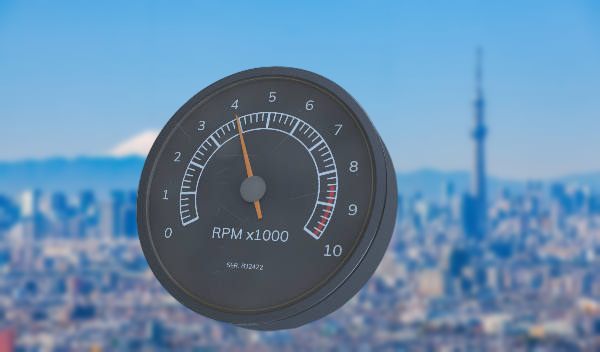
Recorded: 4000 rpm
